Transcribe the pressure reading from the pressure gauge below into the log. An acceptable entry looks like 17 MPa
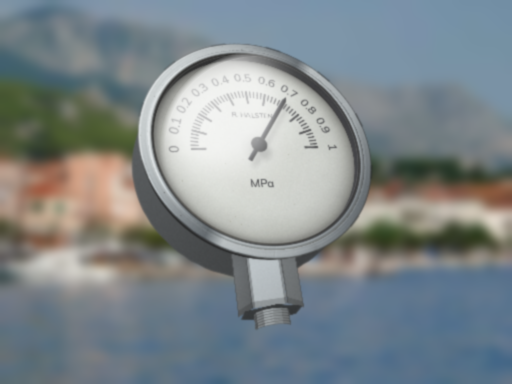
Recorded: 0.7 MPa
